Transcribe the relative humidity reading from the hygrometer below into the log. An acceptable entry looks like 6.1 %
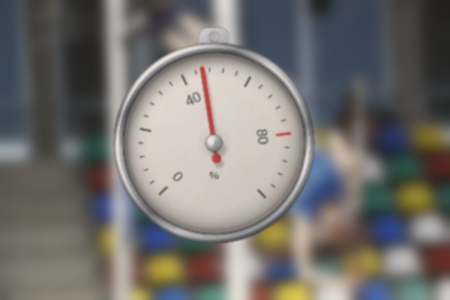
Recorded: 46 %
